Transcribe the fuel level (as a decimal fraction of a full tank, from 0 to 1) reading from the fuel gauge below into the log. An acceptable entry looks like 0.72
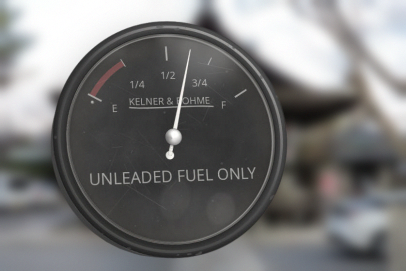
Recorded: 0.625
